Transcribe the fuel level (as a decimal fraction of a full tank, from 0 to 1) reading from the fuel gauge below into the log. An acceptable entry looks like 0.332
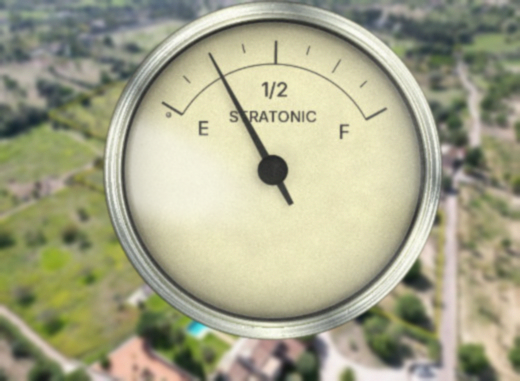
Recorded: 0.25
